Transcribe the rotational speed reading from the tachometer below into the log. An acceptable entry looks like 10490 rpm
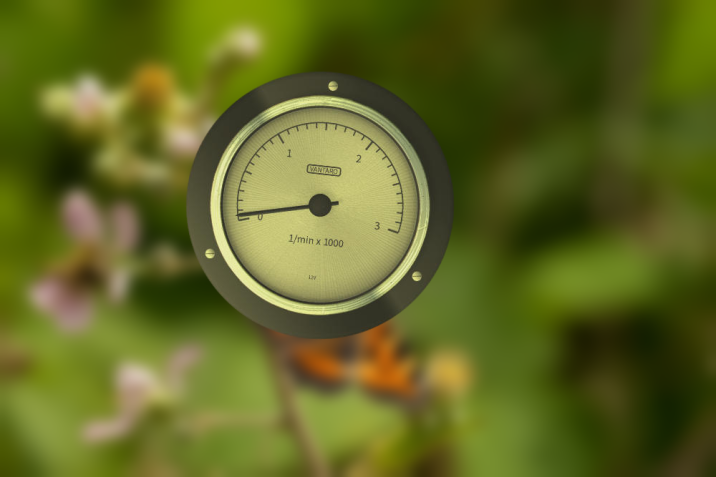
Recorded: 50 rpm
